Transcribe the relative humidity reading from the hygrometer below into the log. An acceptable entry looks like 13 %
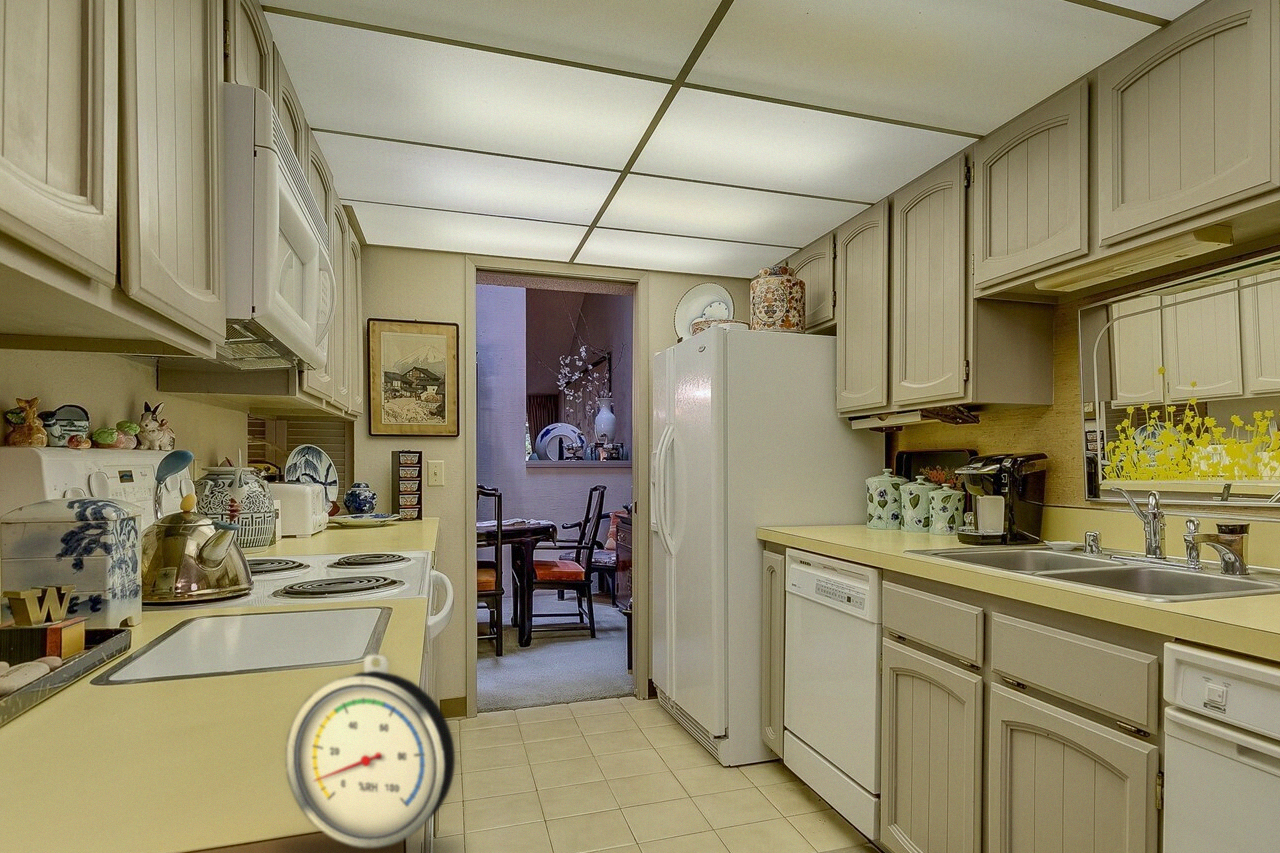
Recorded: 8 %
